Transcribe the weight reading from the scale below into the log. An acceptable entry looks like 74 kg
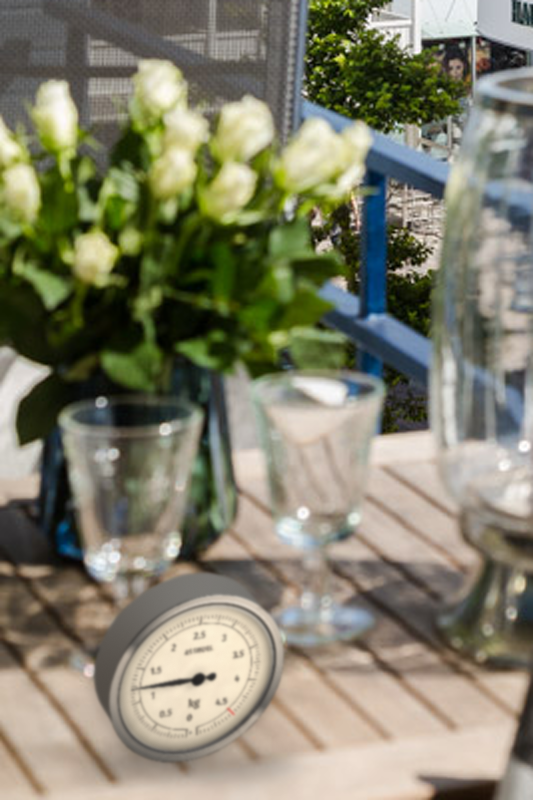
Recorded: 1.25 kg
